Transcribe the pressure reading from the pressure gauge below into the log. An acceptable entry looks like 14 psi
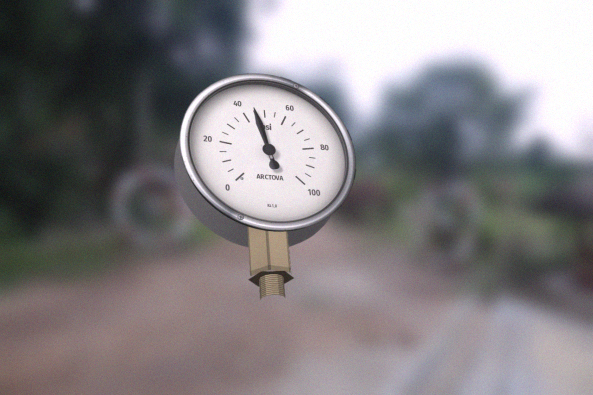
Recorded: 45 psi
